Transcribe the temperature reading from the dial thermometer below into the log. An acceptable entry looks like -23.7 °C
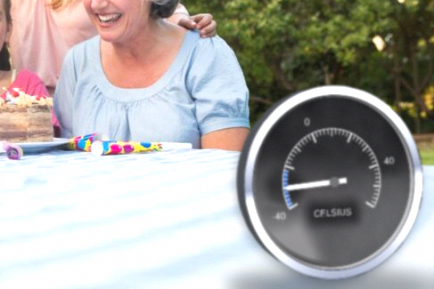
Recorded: -30 °C
